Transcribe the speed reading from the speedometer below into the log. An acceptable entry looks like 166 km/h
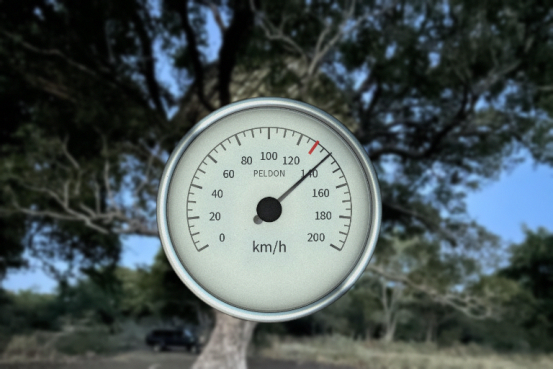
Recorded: 140 km/h
